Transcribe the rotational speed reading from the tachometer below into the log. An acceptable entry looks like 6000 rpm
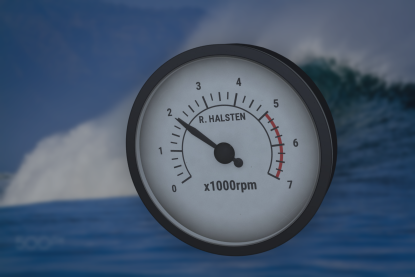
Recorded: 2000 rpm
